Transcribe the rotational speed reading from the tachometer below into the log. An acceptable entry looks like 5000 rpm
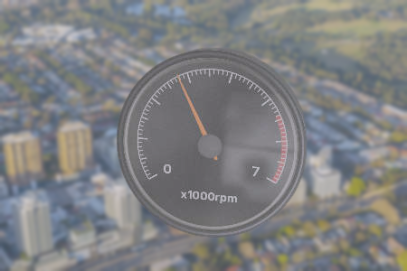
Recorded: 2800 rpm
